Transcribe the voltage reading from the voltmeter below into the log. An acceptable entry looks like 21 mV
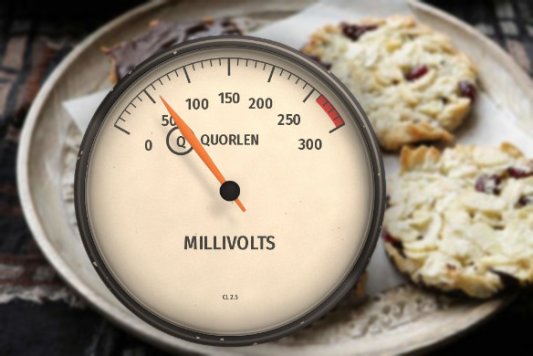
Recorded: 60 mV
